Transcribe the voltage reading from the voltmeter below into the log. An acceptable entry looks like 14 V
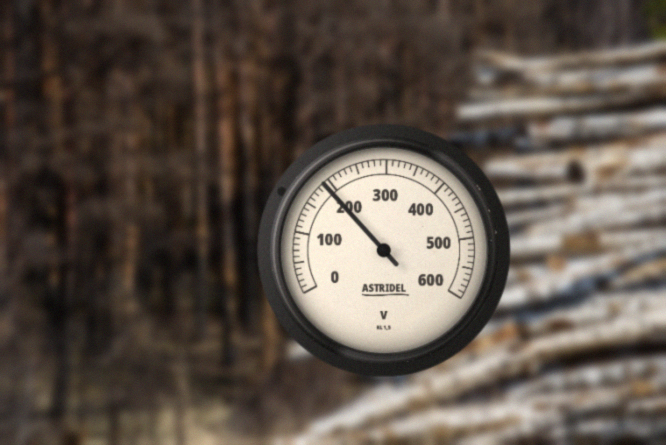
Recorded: 190 V
